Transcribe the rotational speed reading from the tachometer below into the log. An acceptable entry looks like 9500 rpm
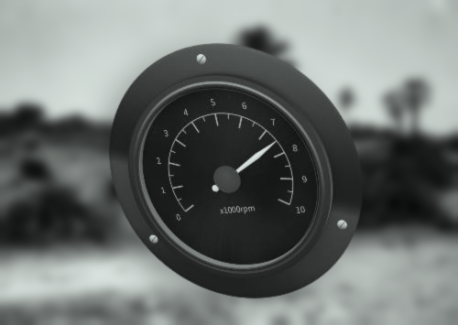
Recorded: 7500 rpm
